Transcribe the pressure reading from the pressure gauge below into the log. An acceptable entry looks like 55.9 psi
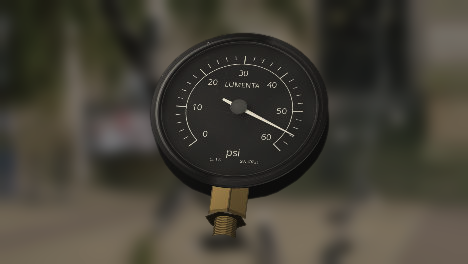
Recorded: 56 psi
